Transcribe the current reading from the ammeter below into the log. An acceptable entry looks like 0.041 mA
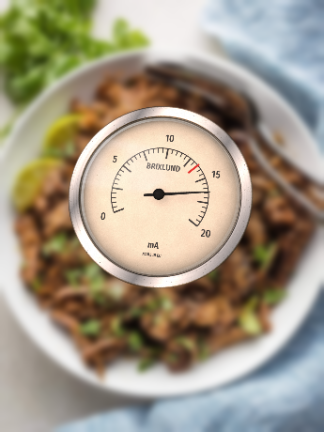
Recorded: 16.5 mA
